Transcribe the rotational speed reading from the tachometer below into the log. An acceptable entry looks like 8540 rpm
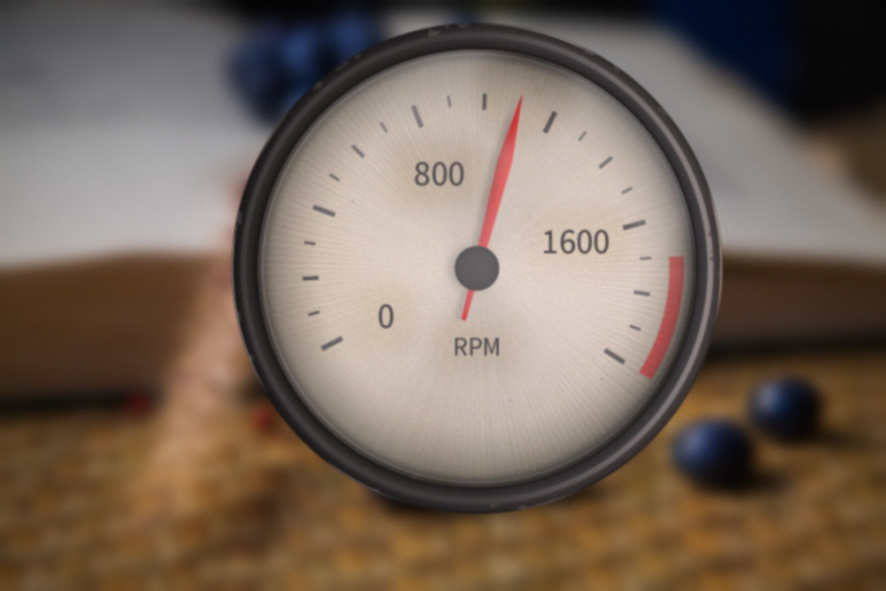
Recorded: 1100 rpm
